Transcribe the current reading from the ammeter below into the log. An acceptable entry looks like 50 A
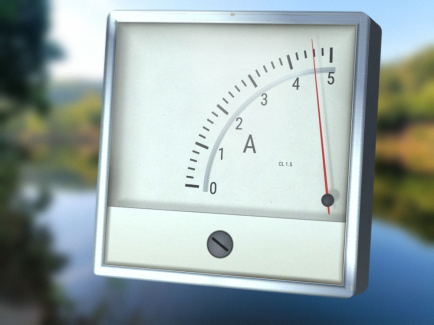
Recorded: 4.6 A
